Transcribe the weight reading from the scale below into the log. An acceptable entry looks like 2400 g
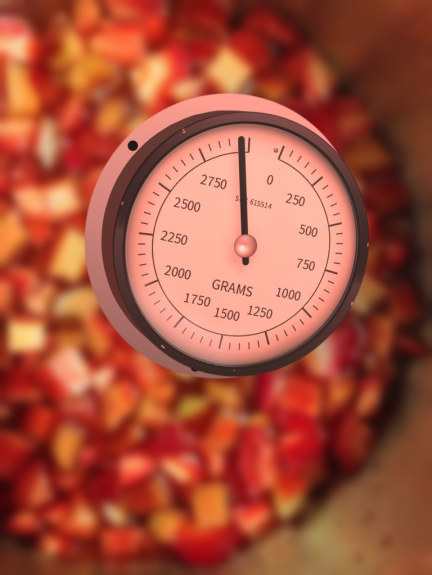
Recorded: 2950 g
